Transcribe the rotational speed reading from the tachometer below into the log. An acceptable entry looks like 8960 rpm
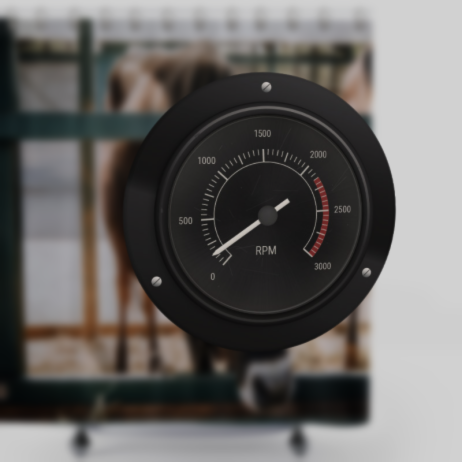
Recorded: 150 rpm
